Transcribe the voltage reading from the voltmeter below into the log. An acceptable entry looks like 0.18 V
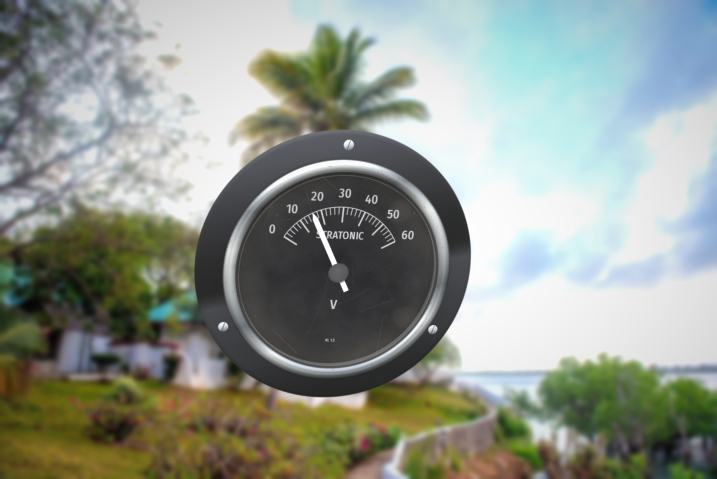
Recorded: 16 V
